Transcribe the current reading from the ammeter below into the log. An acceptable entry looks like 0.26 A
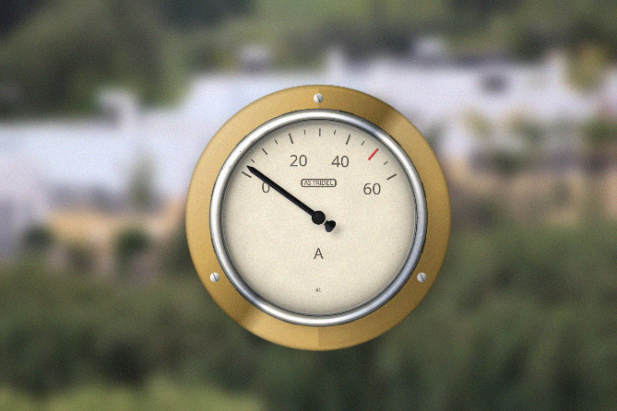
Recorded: 2.5 A
